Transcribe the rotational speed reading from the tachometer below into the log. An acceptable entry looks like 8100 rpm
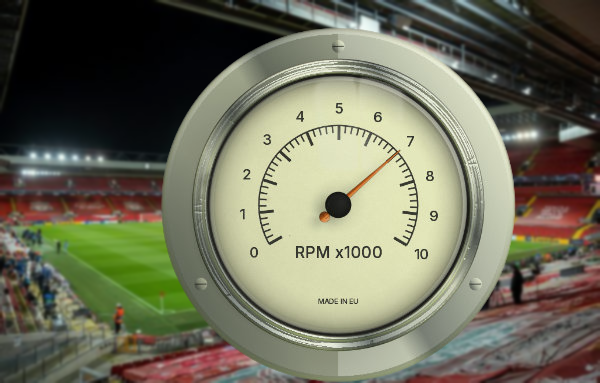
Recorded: 7000 rpm
